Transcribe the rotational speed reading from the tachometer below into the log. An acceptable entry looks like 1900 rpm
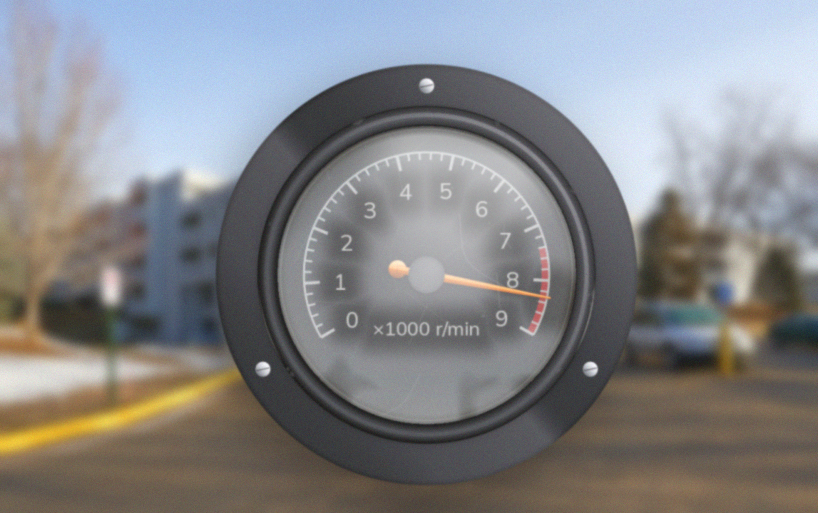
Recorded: 8300 rpm
